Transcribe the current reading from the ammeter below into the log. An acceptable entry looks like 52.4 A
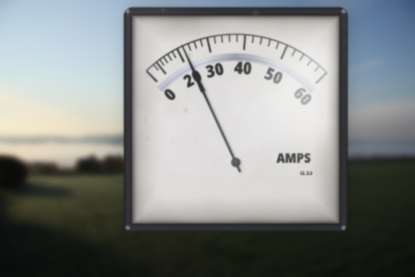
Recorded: 22 A
